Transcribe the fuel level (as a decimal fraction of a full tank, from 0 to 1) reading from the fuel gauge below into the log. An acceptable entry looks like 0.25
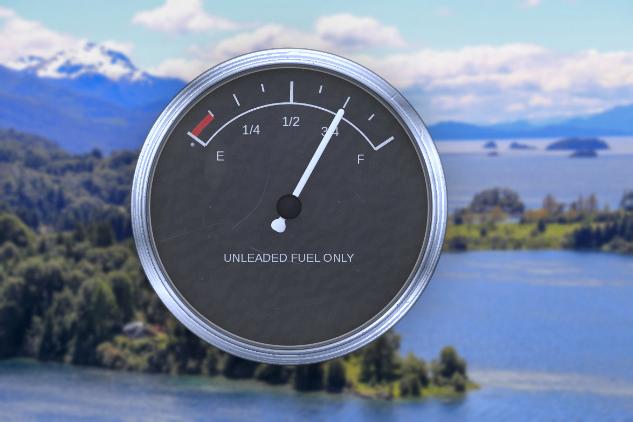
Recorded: 0.75
